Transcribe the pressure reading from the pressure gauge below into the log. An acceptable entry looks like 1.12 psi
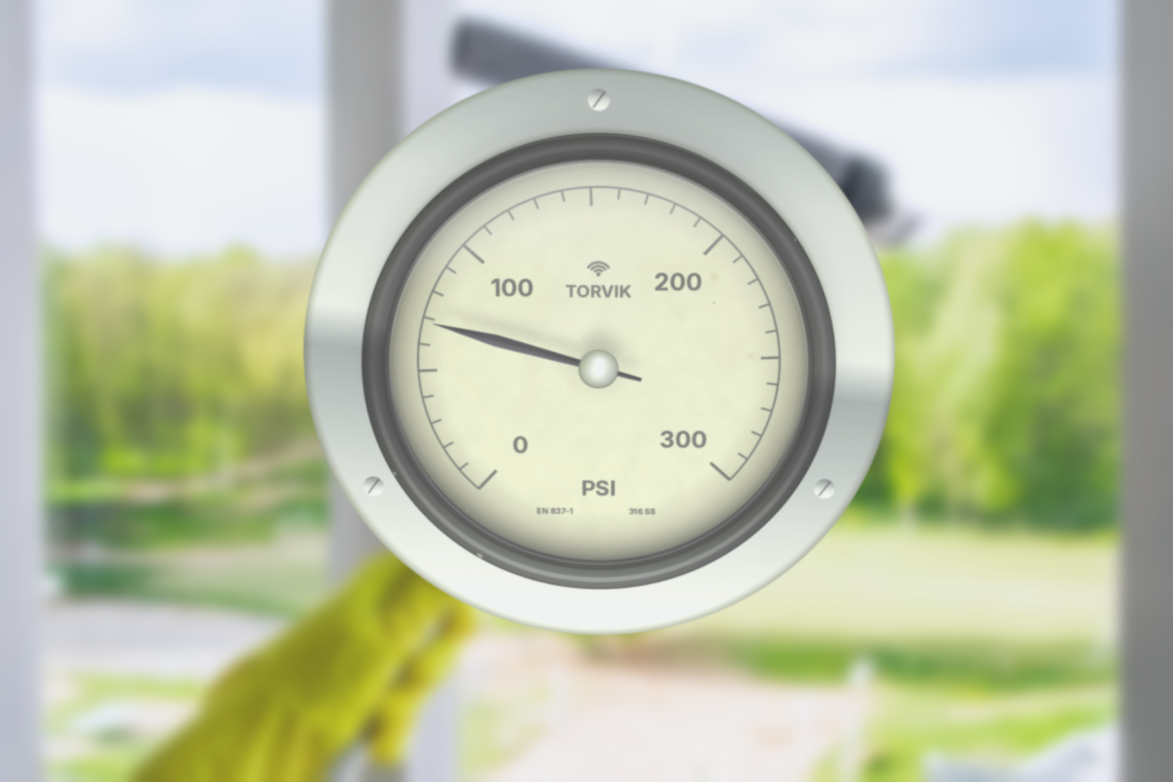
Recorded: 70 psi
